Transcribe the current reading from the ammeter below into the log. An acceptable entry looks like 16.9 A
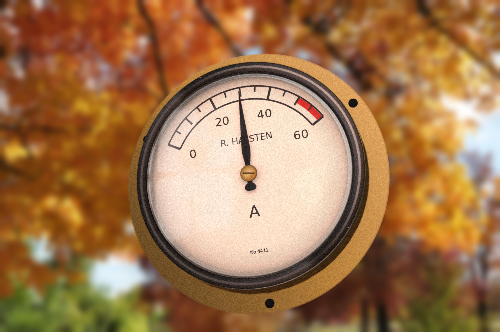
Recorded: 30 A
